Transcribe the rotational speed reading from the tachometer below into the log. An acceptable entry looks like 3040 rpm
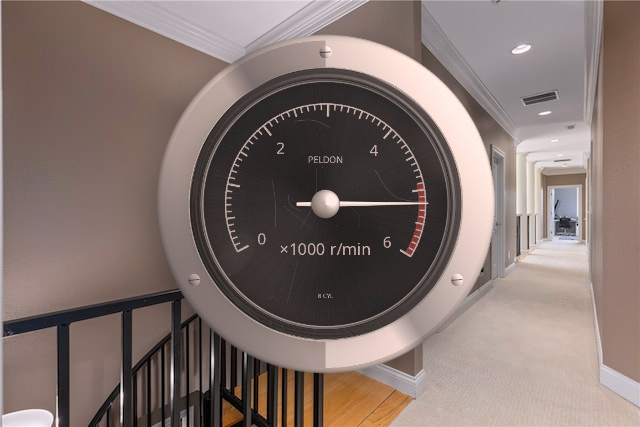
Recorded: 5200 rpm
